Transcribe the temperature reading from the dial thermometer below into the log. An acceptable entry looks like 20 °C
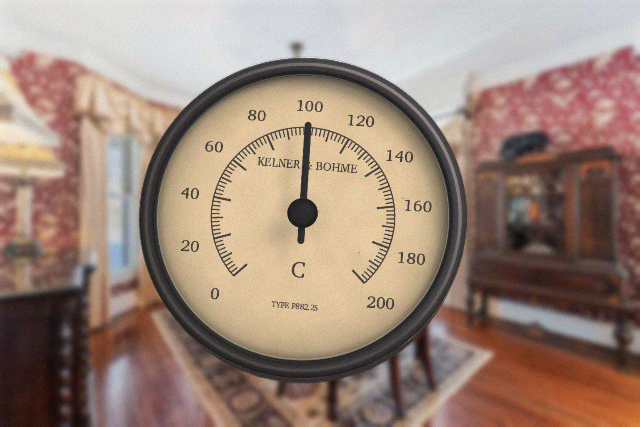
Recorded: 100 °C
